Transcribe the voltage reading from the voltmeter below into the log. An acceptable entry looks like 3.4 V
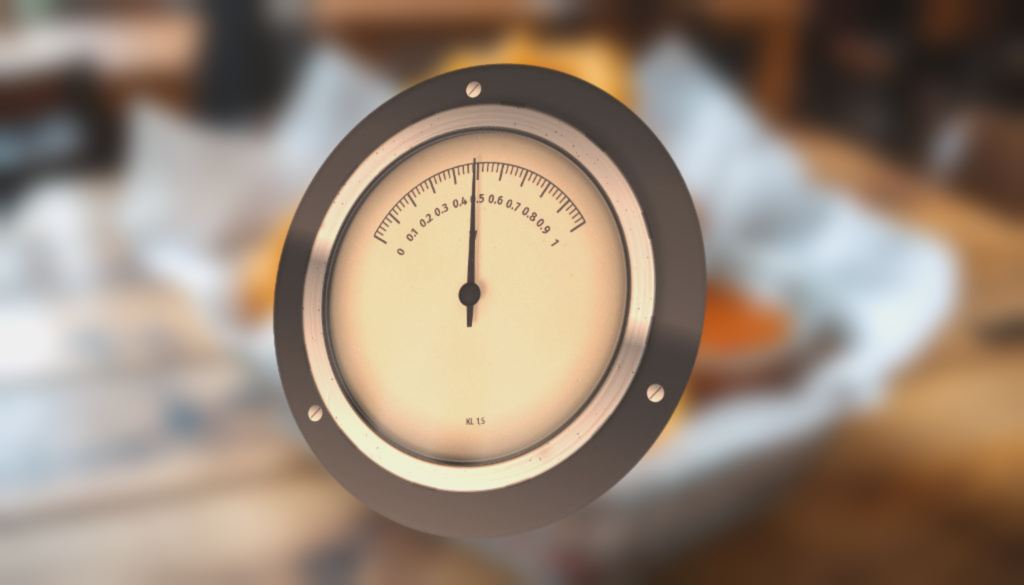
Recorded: 0.5 V
